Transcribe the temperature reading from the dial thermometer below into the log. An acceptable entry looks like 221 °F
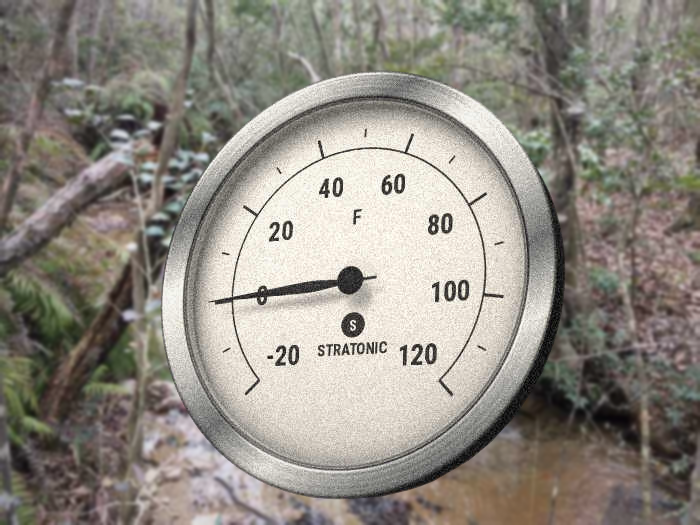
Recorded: 0 °F
